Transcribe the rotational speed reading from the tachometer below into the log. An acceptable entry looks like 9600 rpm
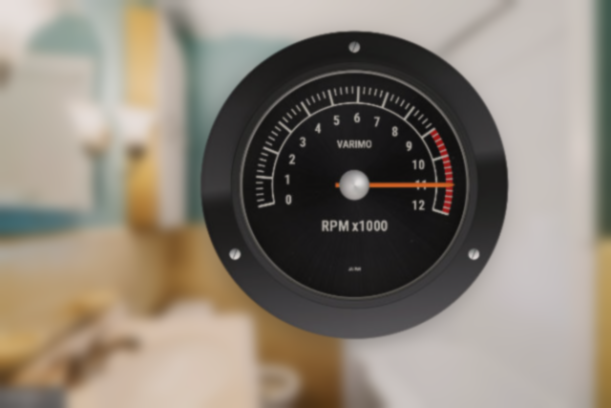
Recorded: 11000 rpm
